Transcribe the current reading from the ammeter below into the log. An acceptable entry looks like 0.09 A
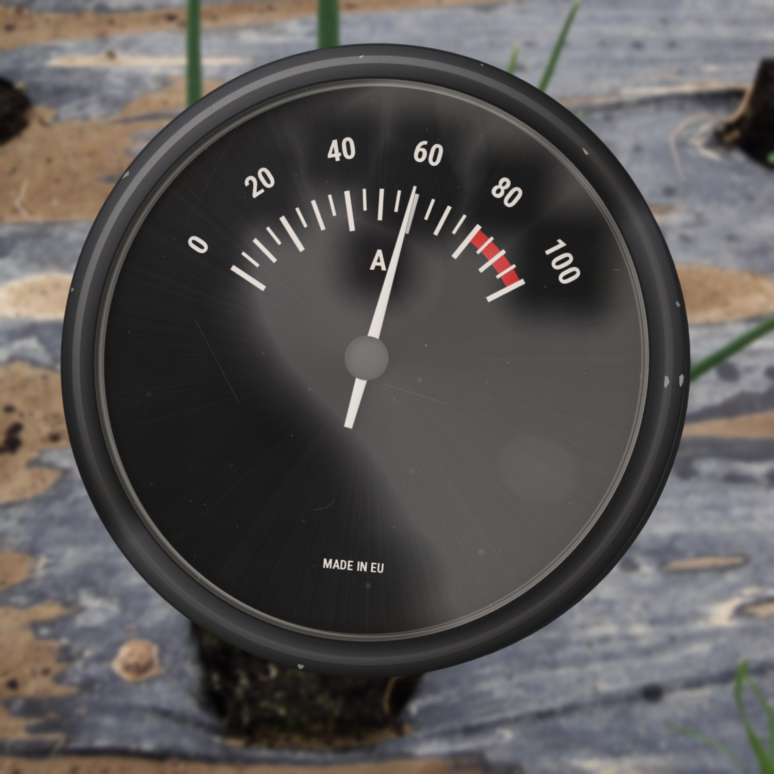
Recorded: 60 A
